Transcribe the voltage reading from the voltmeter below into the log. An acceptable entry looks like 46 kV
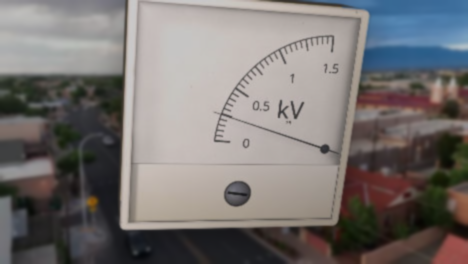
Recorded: 0.25 kV
